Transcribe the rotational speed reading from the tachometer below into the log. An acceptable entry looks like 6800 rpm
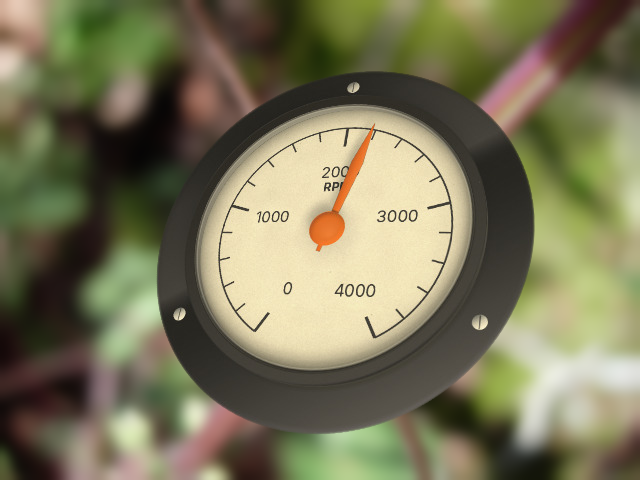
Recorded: 2200 rpm
